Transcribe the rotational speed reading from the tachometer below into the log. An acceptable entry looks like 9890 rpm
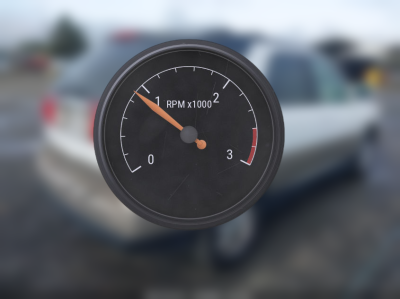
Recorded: 900 rpm
